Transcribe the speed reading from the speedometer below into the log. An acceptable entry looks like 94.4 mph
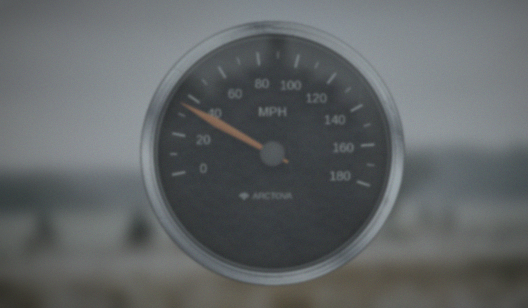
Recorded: 35 mph
